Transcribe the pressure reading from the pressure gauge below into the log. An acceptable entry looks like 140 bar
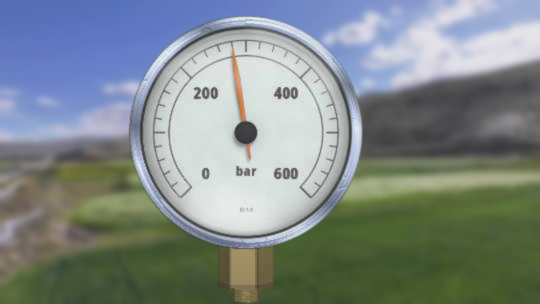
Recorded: 280 bar
